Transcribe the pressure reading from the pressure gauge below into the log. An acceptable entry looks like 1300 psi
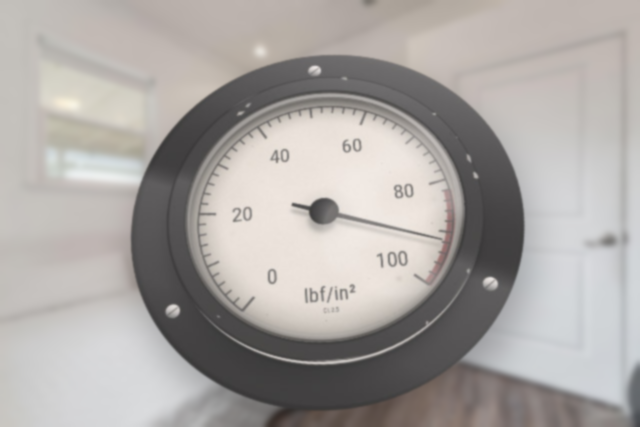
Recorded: 92 psi
